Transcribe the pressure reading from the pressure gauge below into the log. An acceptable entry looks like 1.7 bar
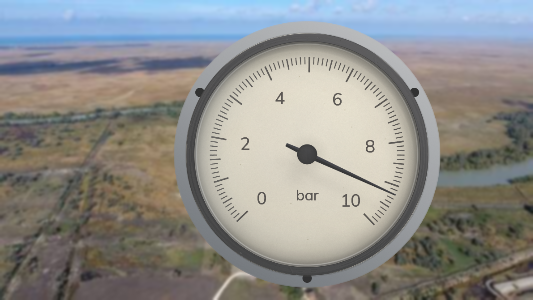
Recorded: 9.2 bar
